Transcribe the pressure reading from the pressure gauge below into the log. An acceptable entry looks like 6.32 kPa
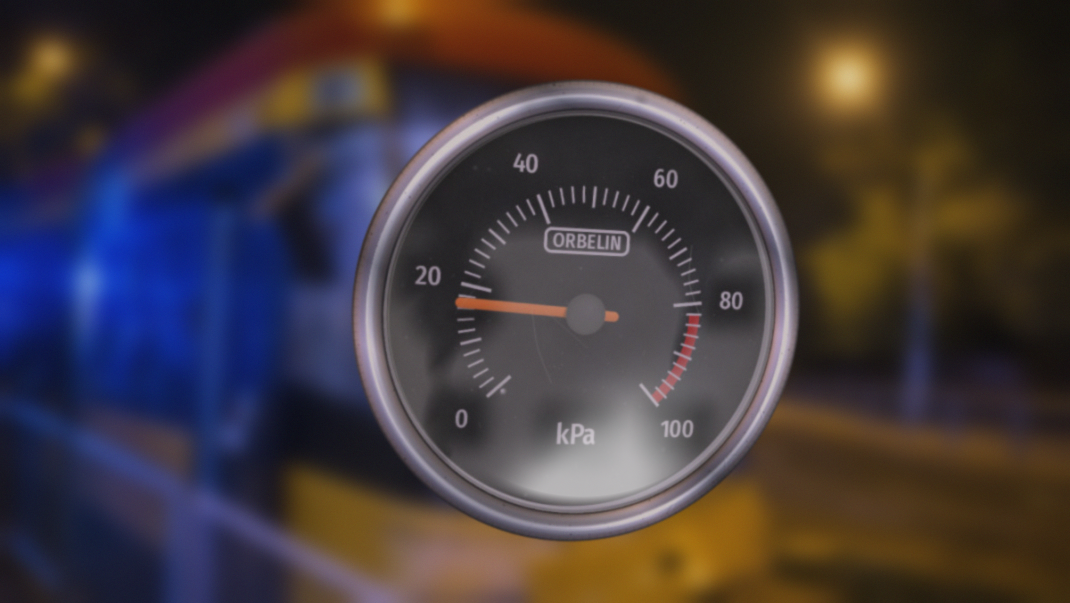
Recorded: 17 kPa
